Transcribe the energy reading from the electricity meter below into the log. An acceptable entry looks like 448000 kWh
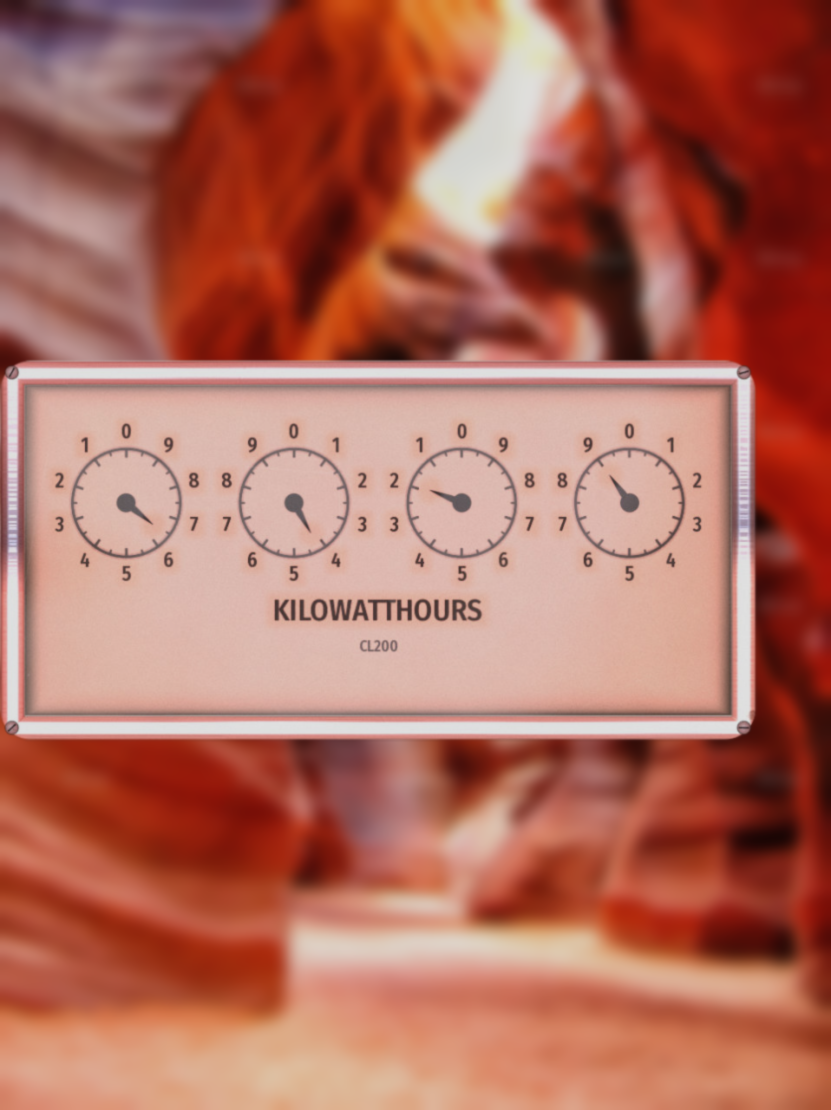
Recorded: 6419 kWh
